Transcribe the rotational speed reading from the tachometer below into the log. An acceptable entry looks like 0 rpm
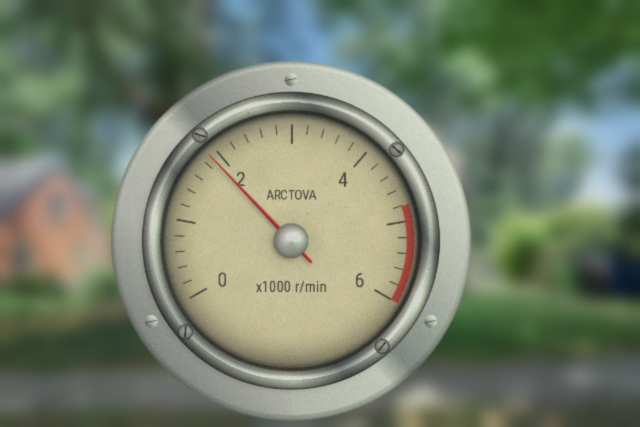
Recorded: 1900 rpm
